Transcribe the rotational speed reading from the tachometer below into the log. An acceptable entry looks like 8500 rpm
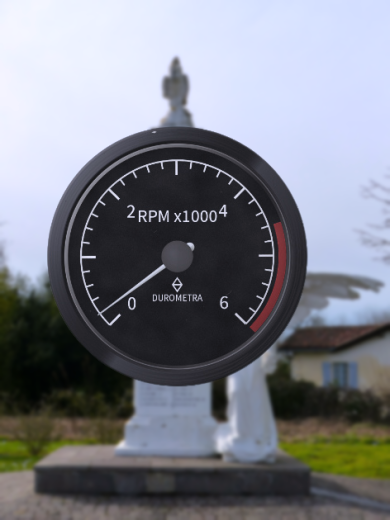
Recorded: 200 rpm
